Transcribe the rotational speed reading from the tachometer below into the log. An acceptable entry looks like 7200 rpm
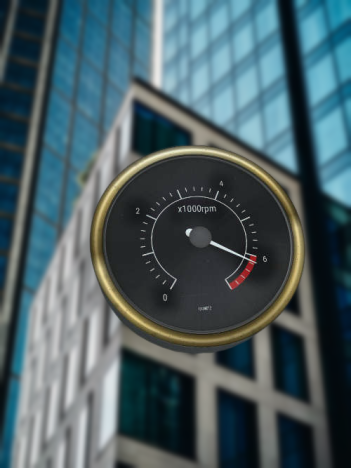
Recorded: 6200 rpm
